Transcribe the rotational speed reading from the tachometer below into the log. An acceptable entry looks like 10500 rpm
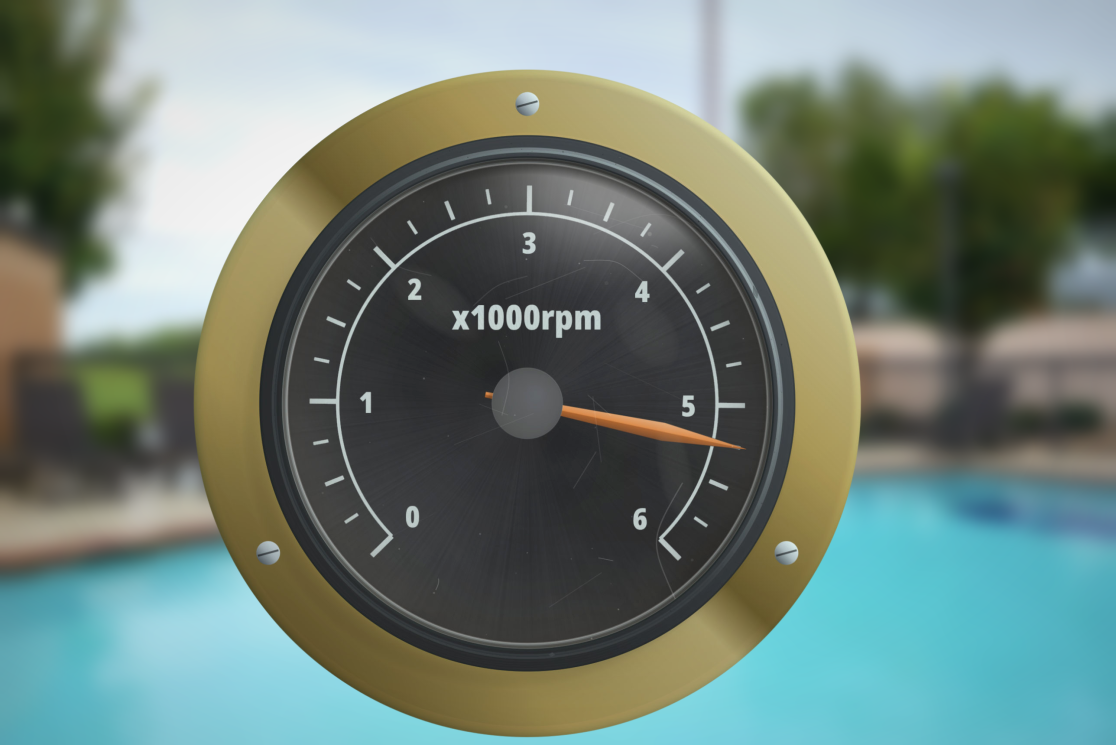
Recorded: 5250 rpm
